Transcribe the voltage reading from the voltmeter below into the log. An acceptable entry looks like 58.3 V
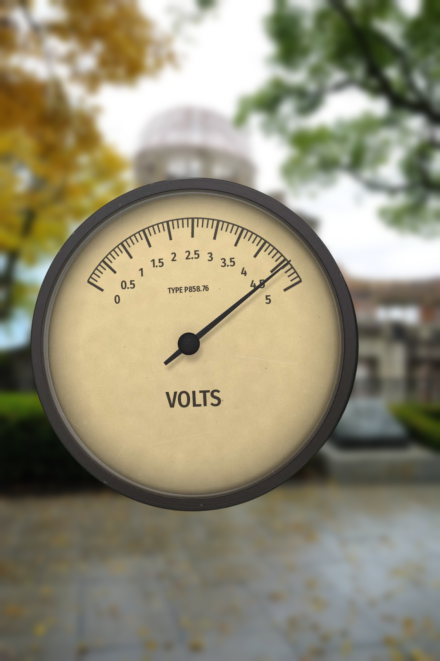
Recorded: 4.6 V
